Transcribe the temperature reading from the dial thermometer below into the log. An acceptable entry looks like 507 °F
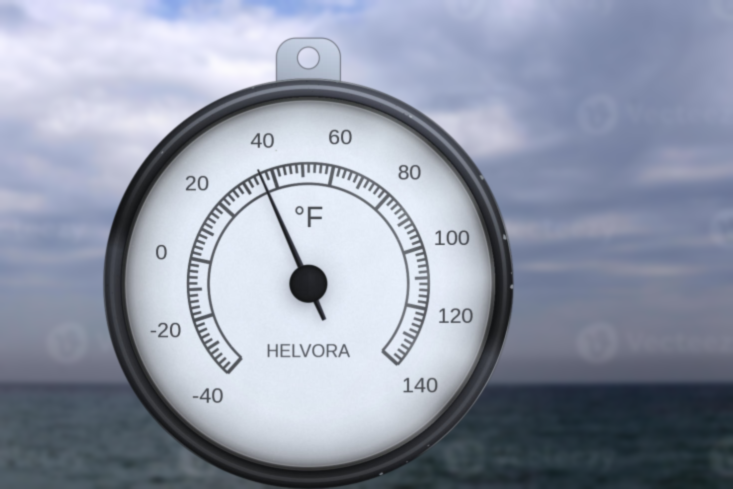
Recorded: 36 °F
